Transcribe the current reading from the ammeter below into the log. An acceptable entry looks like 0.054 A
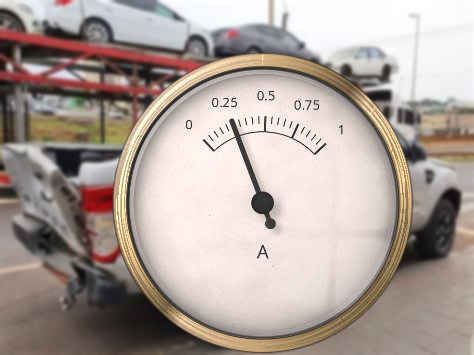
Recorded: 0.25 A
